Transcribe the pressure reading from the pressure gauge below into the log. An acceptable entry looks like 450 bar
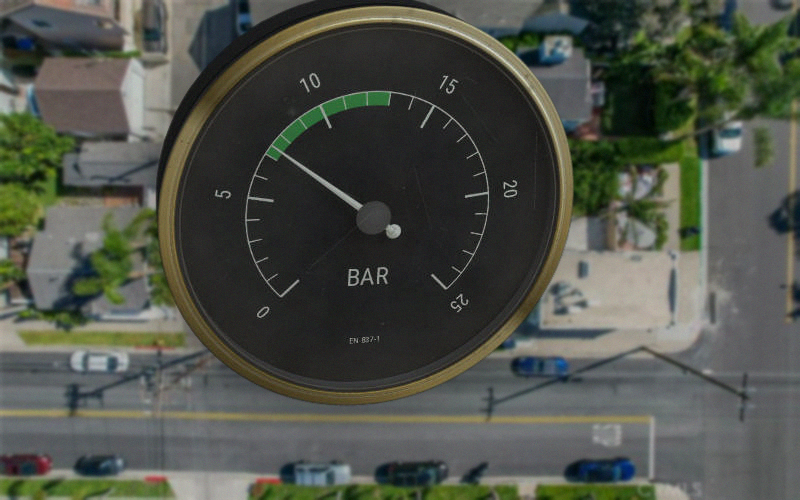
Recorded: 7.5 bar
